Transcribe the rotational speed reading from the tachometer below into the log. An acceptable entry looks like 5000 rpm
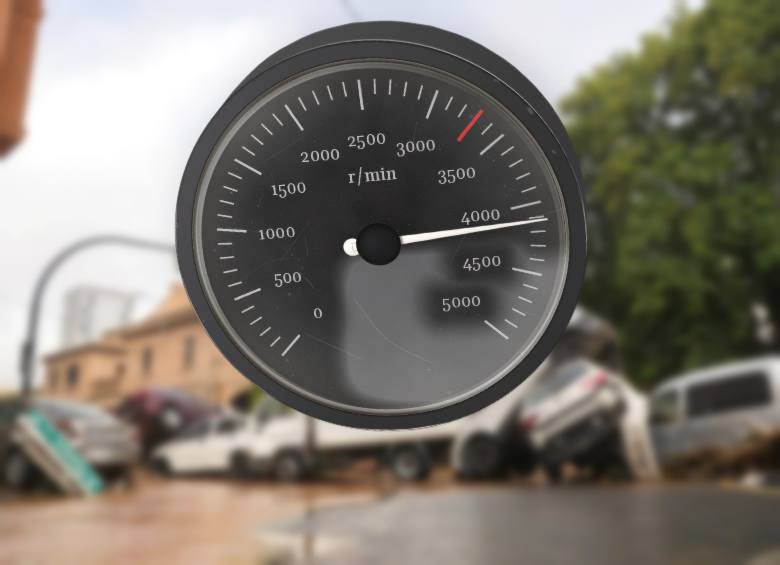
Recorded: 4100 rpm
